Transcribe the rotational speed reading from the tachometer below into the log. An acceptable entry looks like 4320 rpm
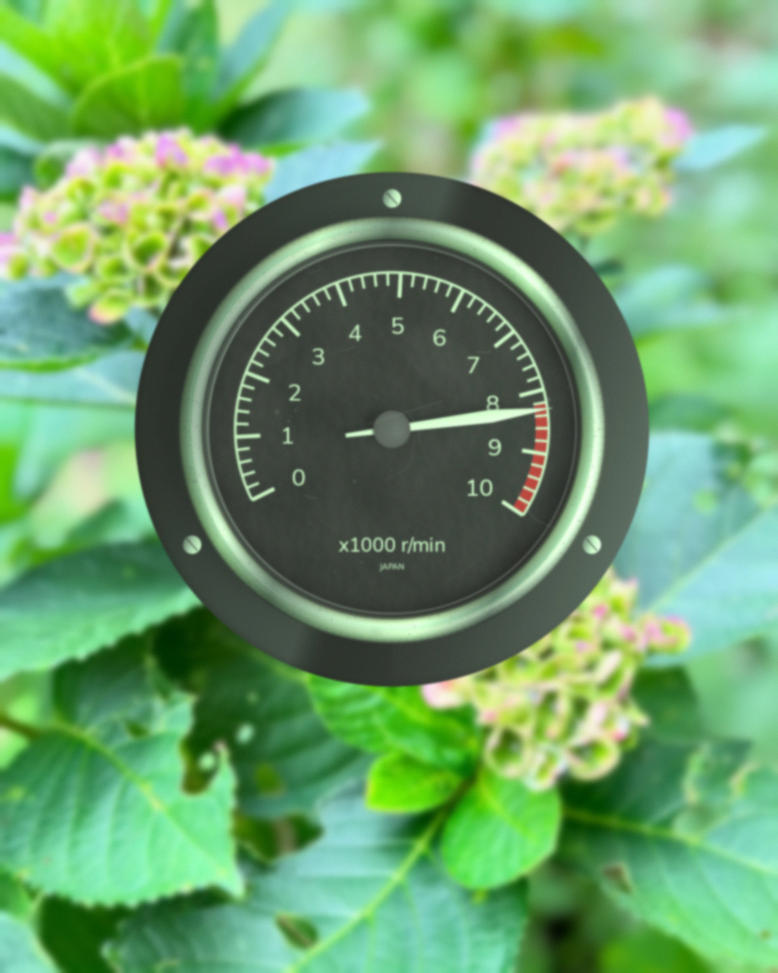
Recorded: 8300 rpm
